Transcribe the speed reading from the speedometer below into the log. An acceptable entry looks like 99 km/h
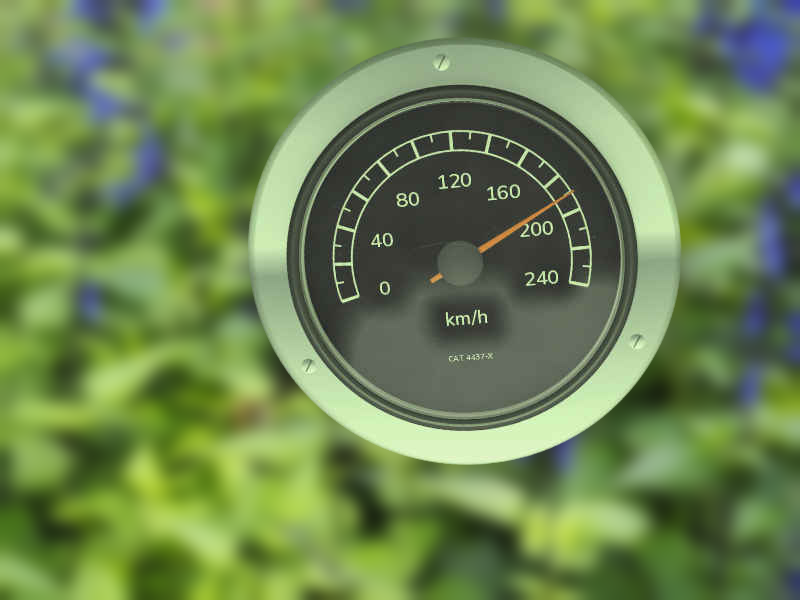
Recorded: 190 km/h
